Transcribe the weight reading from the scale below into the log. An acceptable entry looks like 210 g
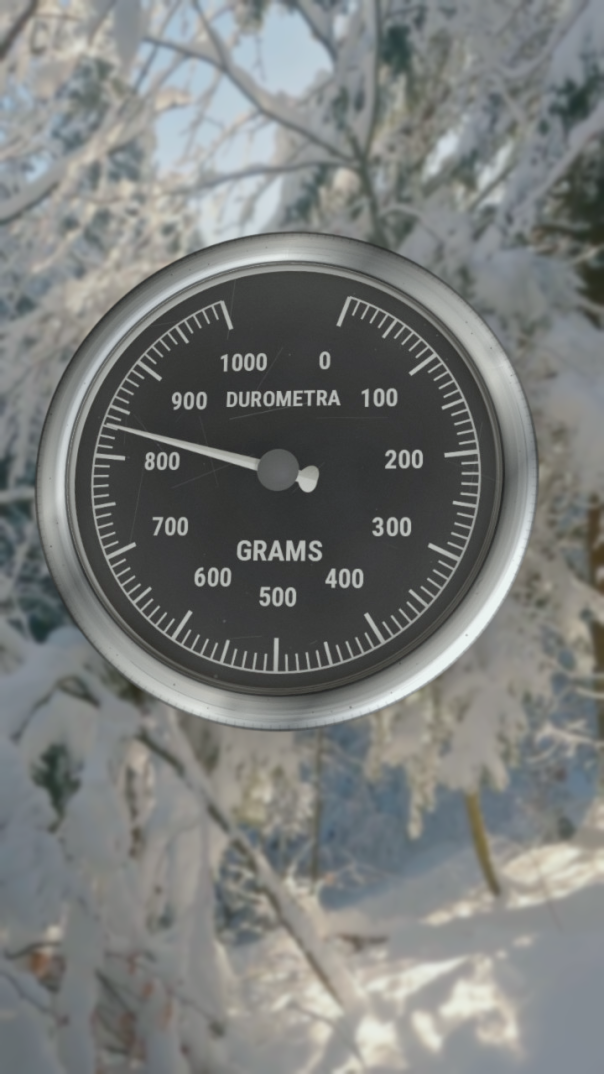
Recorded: 830 g
